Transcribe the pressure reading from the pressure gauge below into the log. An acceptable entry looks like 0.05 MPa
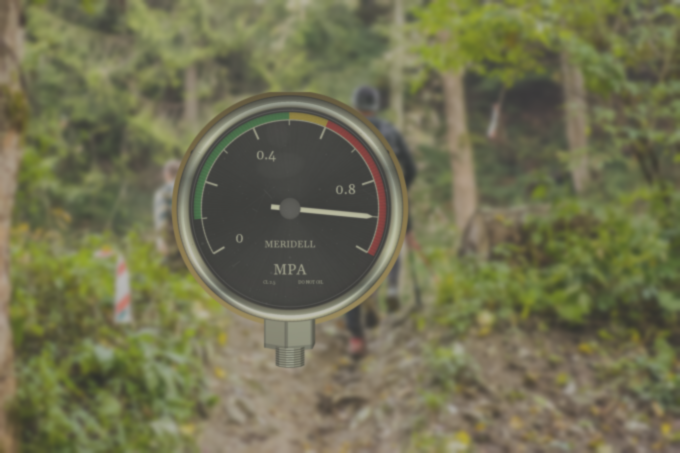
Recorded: 0.9 MPa
